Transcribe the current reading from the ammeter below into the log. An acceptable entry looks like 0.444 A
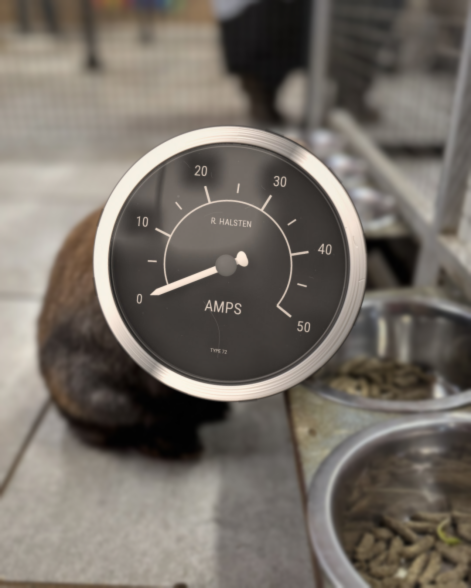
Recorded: 0 A
